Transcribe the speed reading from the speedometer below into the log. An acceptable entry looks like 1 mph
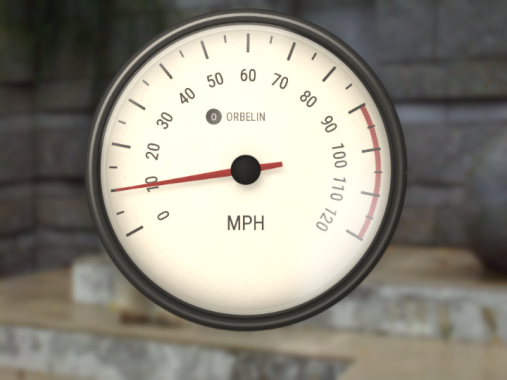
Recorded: 10 mph
